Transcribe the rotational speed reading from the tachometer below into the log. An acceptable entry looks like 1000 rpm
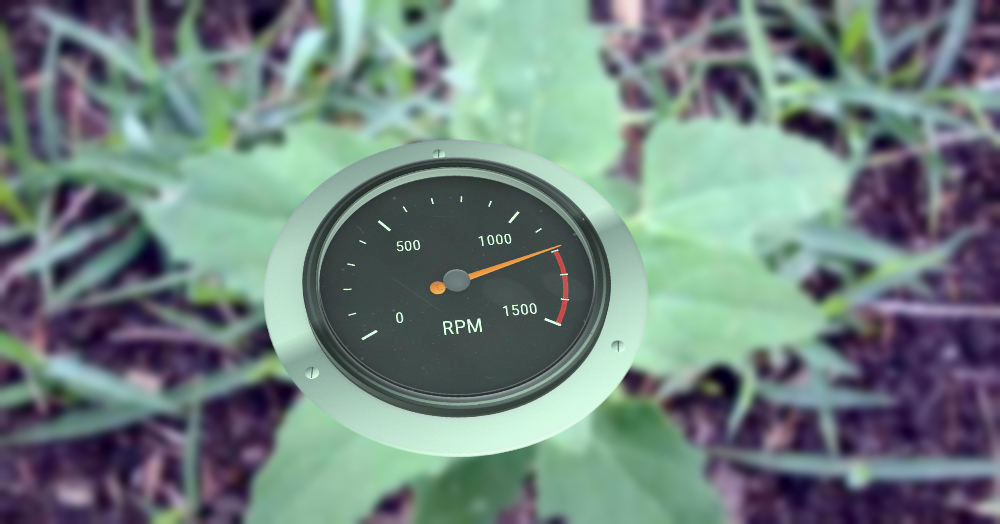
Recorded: 1200 rpm
